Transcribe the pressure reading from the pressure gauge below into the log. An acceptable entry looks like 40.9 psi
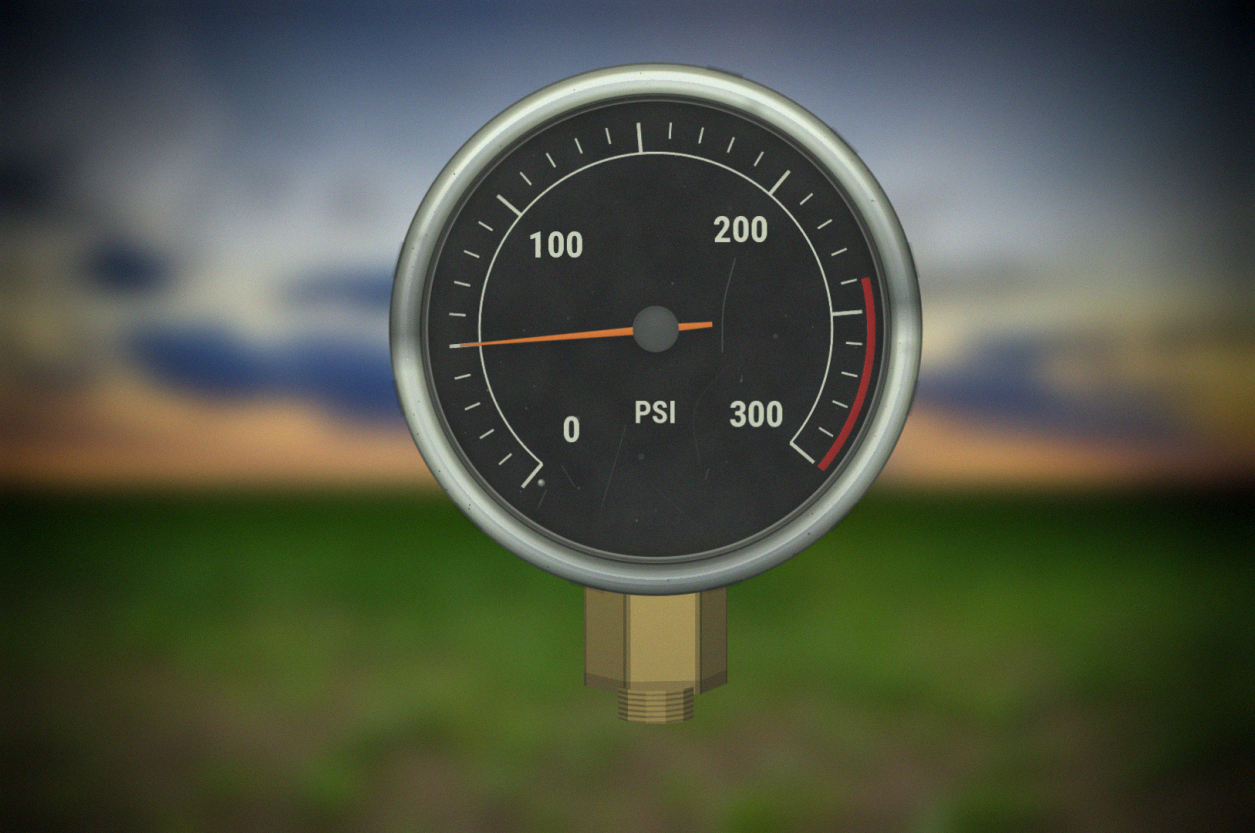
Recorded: 50 psi
